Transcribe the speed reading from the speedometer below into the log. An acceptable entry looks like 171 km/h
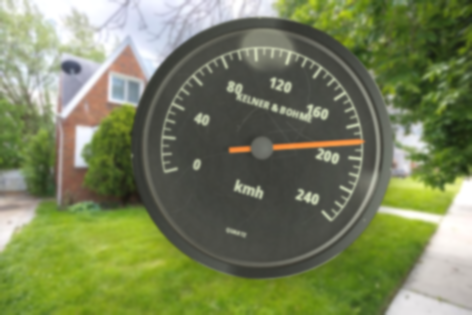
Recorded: 190 km/h
